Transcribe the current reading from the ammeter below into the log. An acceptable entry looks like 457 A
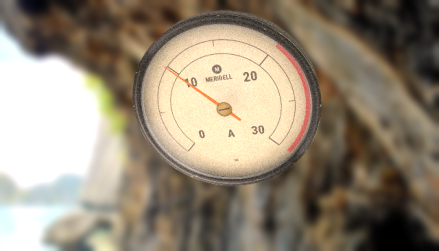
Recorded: 10 A
